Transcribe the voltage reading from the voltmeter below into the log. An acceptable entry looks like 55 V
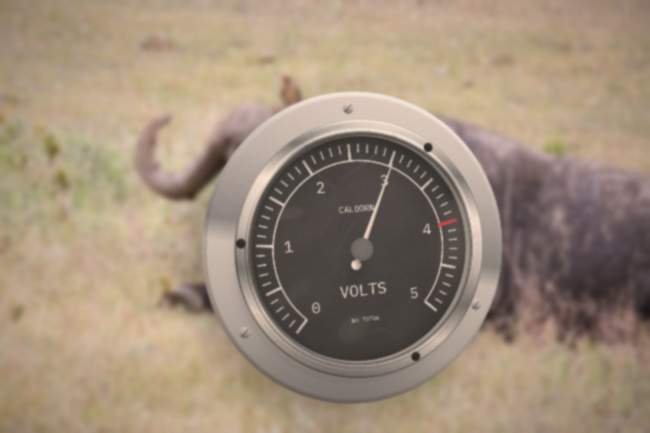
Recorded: 3 V
